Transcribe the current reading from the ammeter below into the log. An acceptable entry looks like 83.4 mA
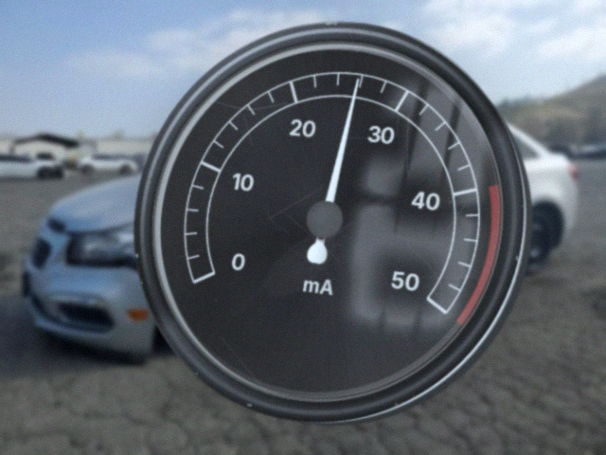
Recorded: 26 mA
